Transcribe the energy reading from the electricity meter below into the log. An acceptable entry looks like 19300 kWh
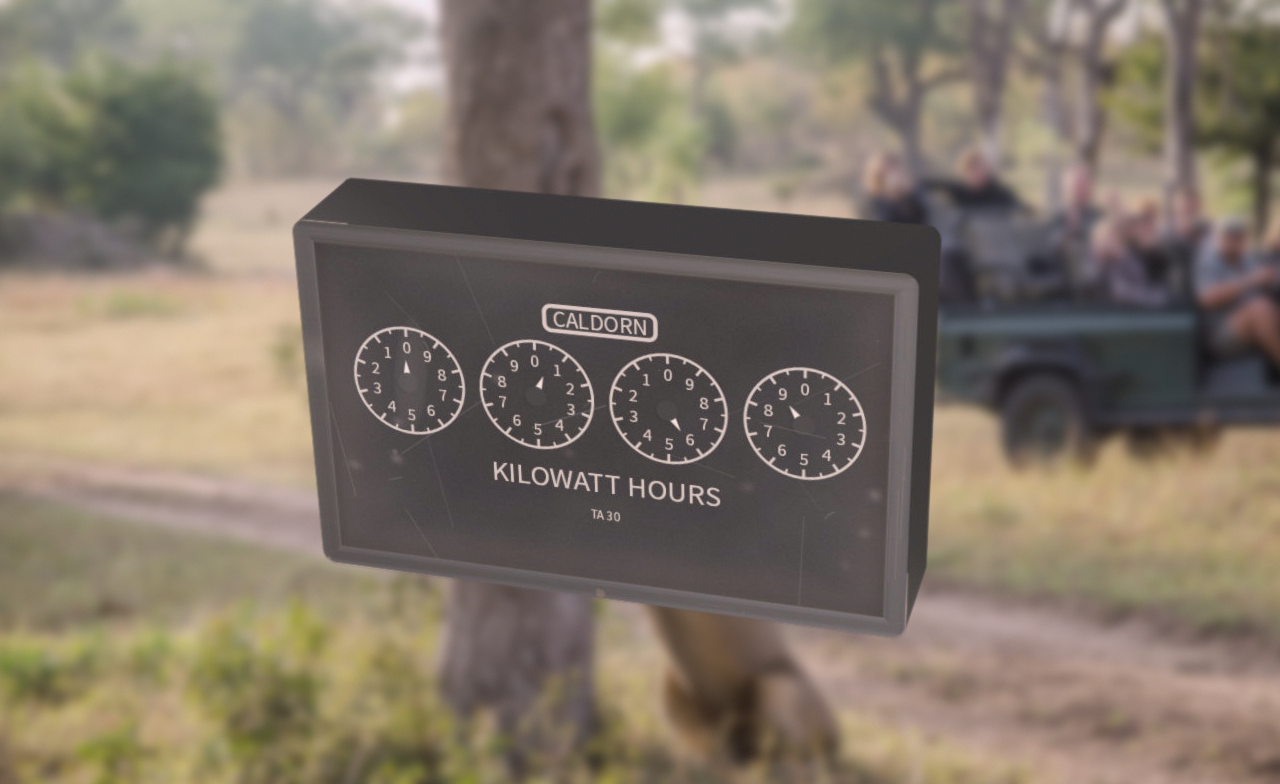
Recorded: 59 kWh
